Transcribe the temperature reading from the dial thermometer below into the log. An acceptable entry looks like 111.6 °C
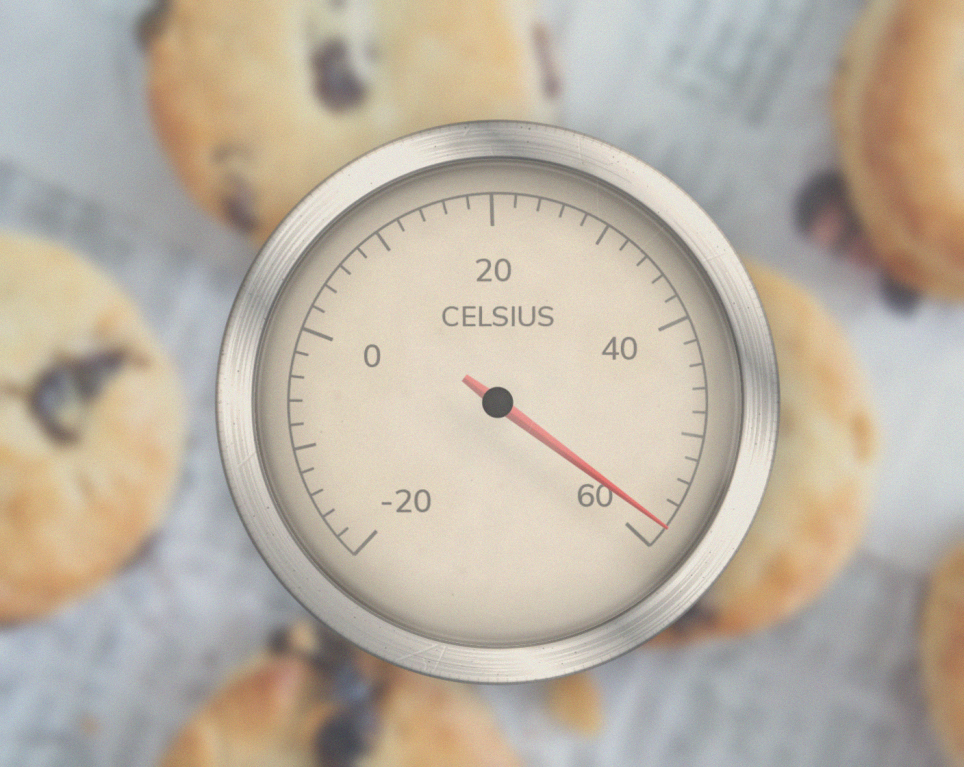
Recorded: 58 °C
